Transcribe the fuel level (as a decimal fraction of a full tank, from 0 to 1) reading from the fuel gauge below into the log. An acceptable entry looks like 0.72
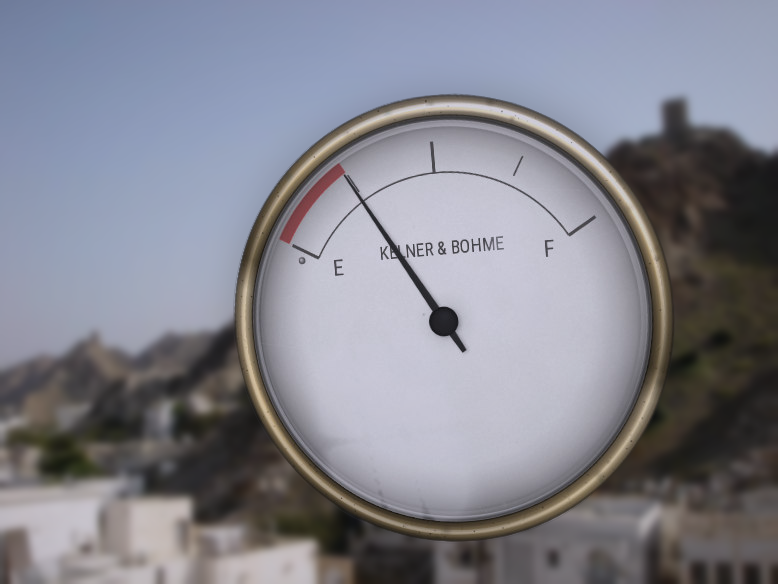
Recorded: 0.25
